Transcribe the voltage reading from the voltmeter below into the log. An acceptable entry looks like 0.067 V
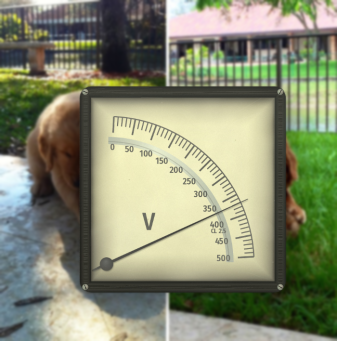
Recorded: 370 V
